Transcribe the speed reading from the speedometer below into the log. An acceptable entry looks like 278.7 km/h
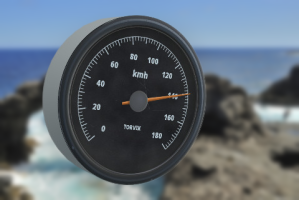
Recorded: 140 km/h
